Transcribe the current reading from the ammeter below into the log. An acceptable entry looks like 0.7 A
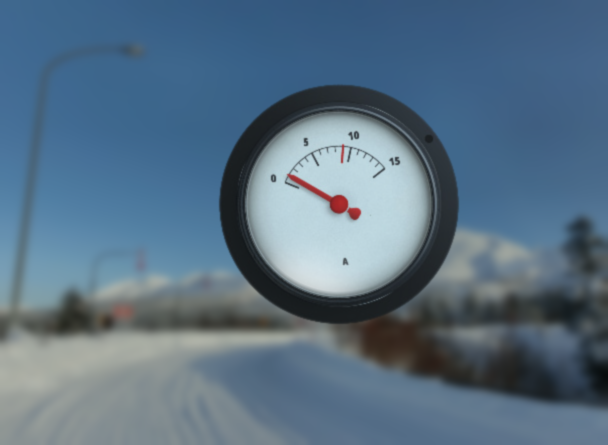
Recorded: 1 A
